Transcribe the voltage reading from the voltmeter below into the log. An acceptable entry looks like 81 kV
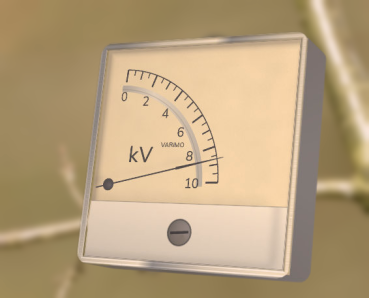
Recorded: 8.75 kV
